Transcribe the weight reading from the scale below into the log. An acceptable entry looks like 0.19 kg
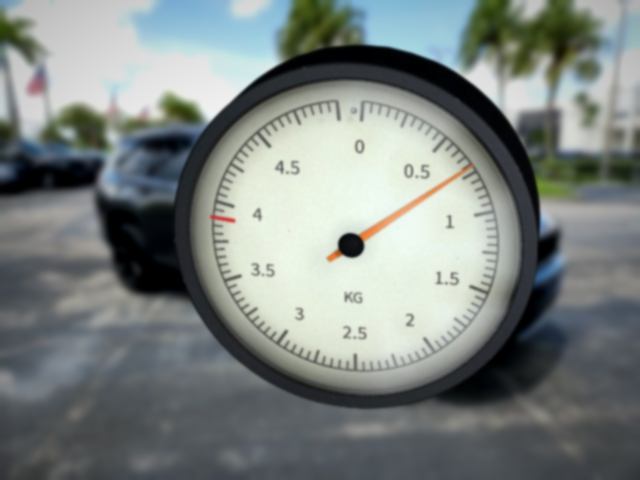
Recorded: 0.7 kg
